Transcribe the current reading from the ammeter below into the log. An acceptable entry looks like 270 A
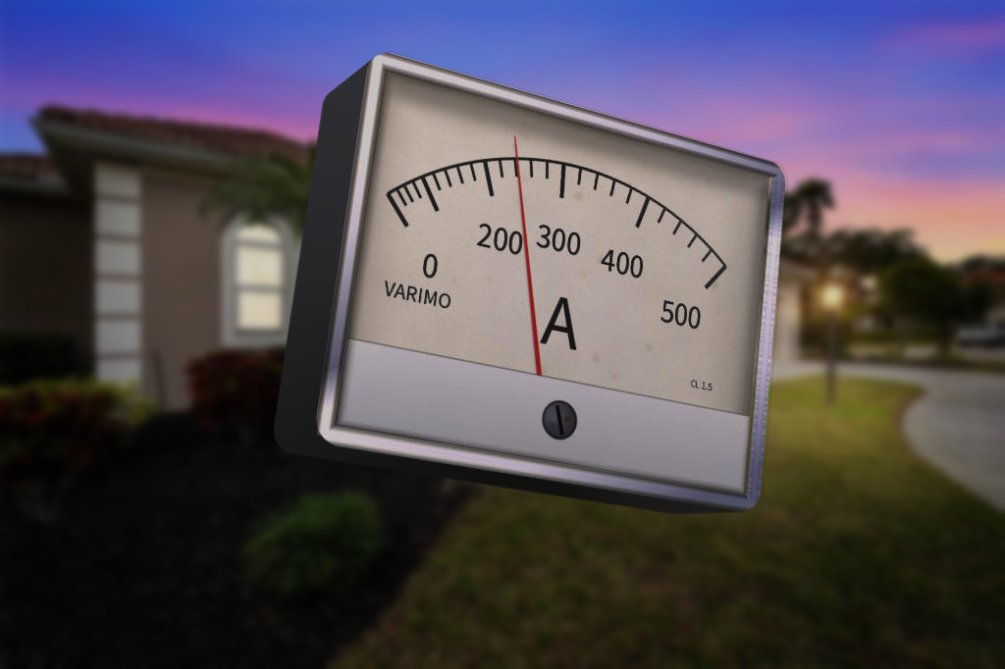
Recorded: 240 A
